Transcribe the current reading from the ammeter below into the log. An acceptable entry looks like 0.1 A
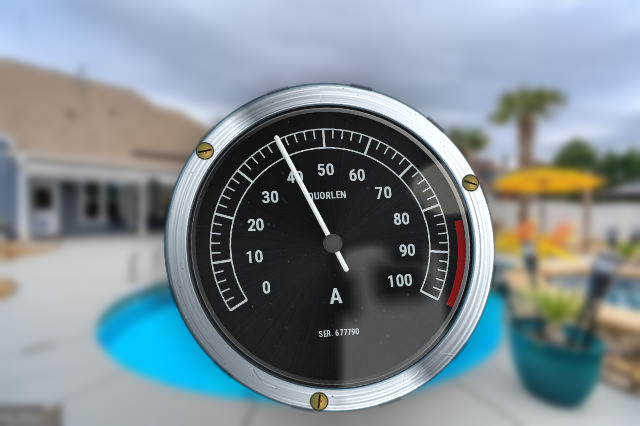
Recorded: 40 A
